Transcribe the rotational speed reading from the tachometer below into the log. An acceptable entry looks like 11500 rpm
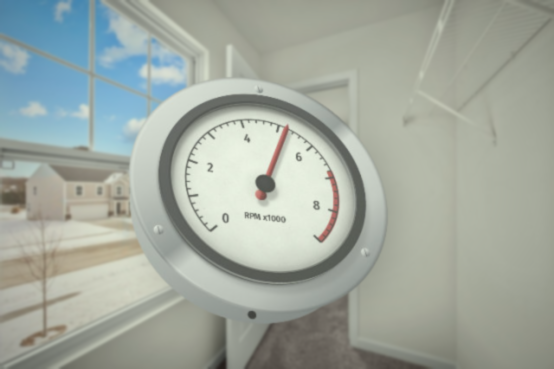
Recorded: 5200 rpm
